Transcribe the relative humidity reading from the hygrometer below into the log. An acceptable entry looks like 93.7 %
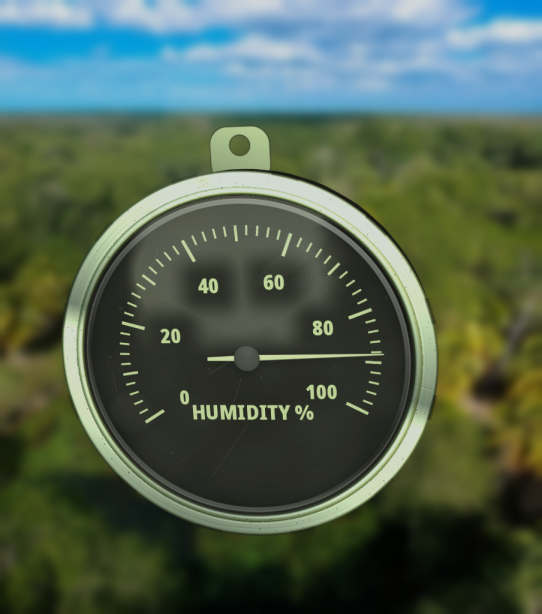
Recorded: 88 %
